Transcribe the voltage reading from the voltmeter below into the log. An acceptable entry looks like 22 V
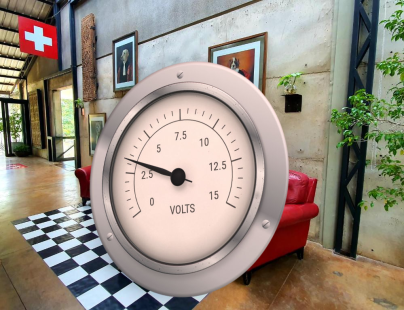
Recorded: 3.25 V
